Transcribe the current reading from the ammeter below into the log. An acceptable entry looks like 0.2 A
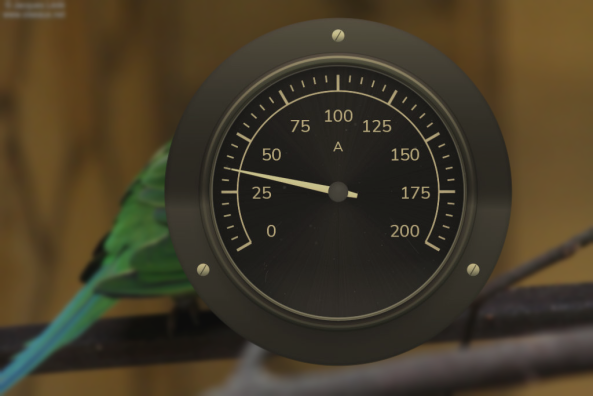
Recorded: 35 A
